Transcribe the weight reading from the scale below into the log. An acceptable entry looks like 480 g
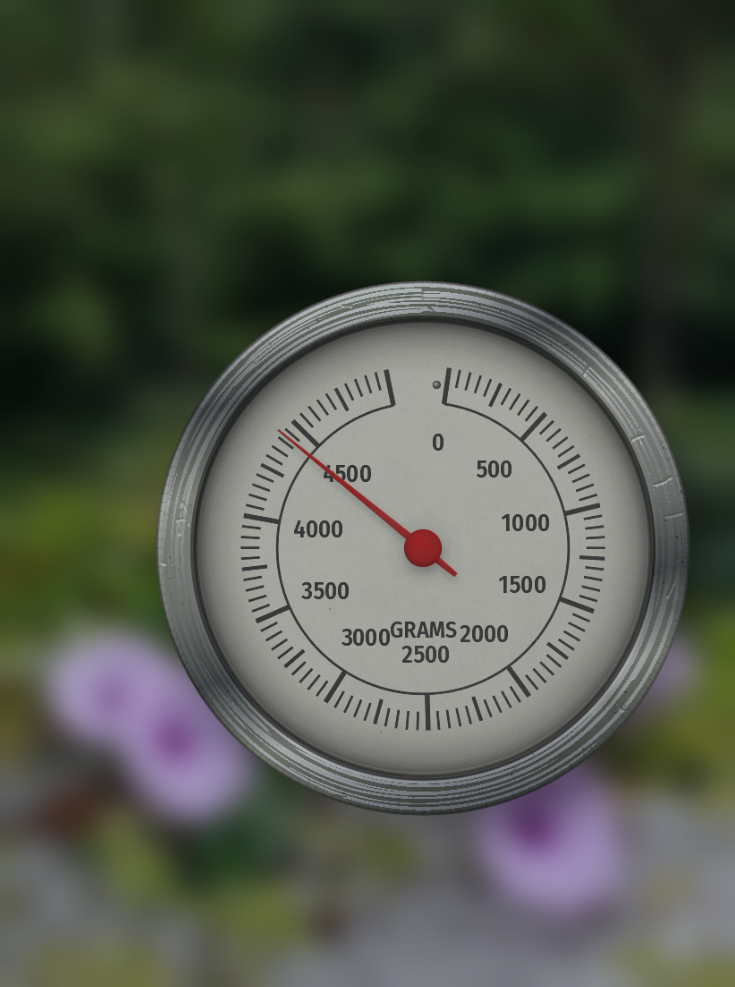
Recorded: 4425 g
